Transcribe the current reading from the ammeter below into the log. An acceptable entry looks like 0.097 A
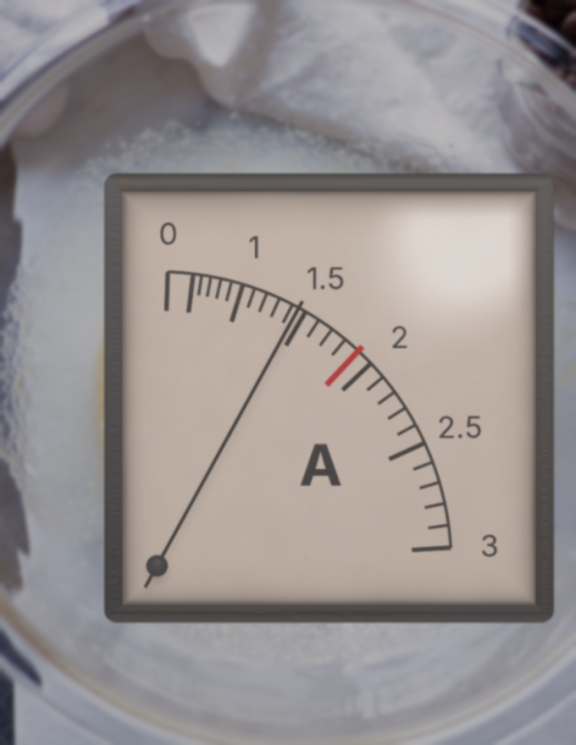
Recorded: 1.45 A
